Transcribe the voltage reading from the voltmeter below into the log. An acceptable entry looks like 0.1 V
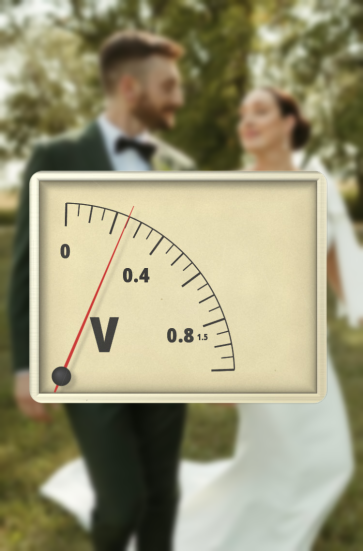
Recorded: 0.25 V
